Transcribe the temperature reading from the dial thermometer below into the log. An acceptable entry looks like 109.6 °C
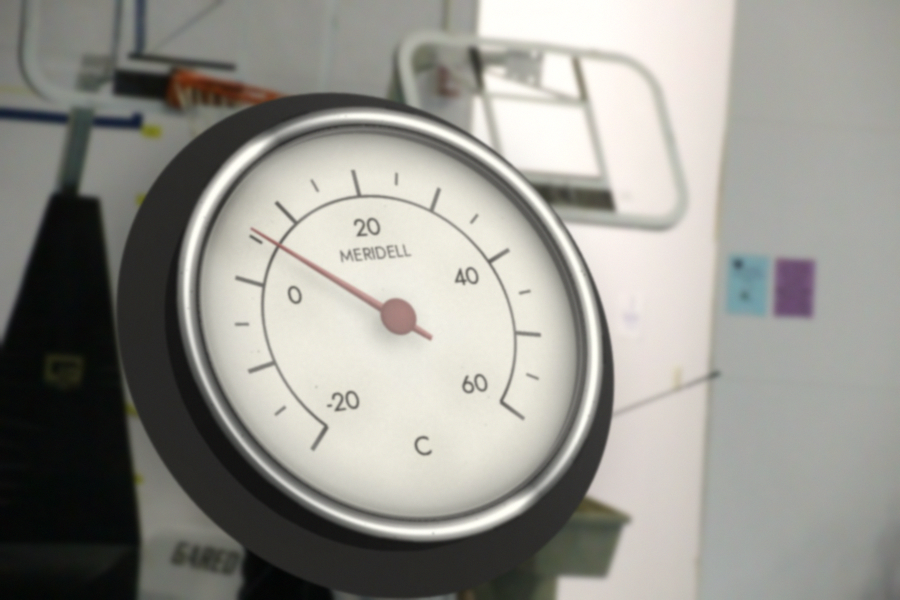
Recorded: 5 °C
